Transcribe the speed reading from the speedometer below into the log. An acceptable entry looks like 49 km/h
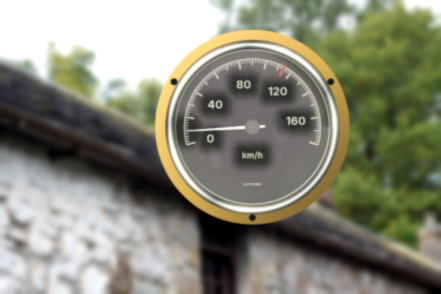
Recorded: 10 km/h
